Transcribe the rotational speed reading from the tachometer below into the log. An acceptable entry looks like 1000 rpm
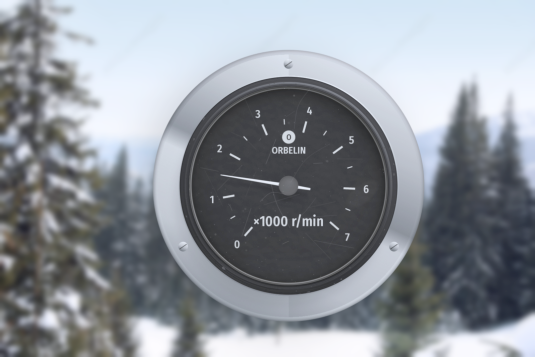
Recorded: 1500 rpm
